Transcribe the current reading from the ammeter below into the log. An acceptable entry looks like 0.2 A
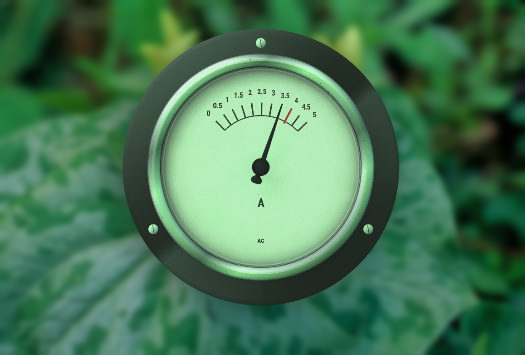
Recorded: 3.5 A
